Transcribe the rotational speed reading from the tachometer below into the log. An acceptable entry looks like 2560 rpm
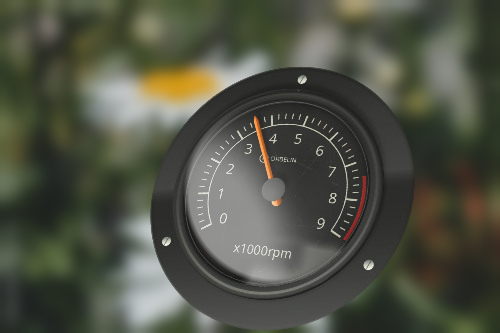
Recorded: 3600 rpm
